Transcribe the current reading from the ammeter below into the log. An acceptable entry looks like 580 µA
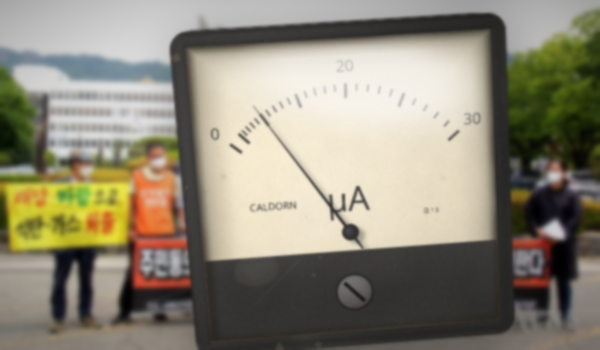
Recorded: 10 µA
